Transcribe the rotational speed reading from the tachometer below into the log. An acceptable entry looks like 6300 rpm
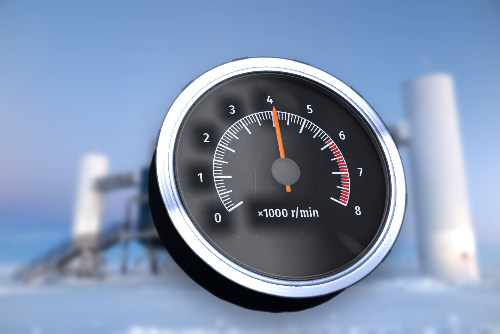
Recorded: 4000 rpm
